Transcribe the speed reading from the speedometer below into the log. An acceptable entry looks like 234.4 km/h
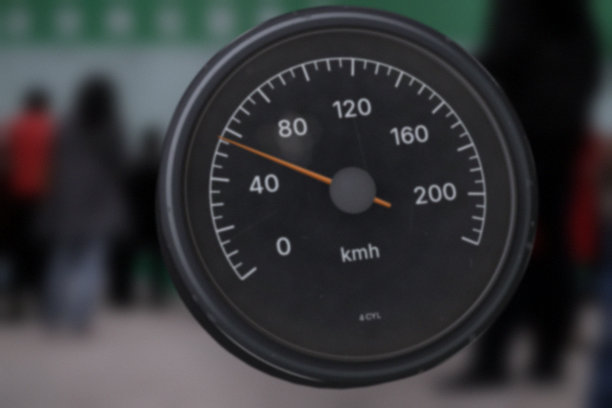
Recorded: 55 km/h
